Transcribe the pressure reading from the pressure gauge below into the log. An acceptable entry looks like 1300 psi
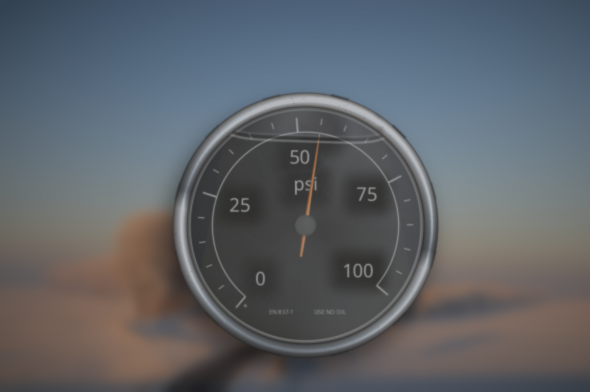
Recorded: 55 psi
